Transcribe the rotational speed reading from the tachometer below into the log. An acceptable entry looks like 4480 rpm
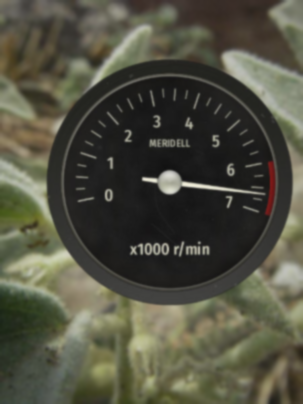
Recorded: 6625 rpm
